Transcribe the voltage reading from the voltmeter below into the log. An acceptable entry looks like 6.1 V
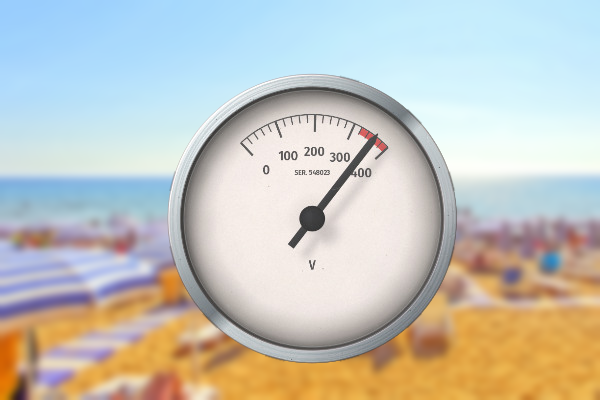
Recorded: 360 V
